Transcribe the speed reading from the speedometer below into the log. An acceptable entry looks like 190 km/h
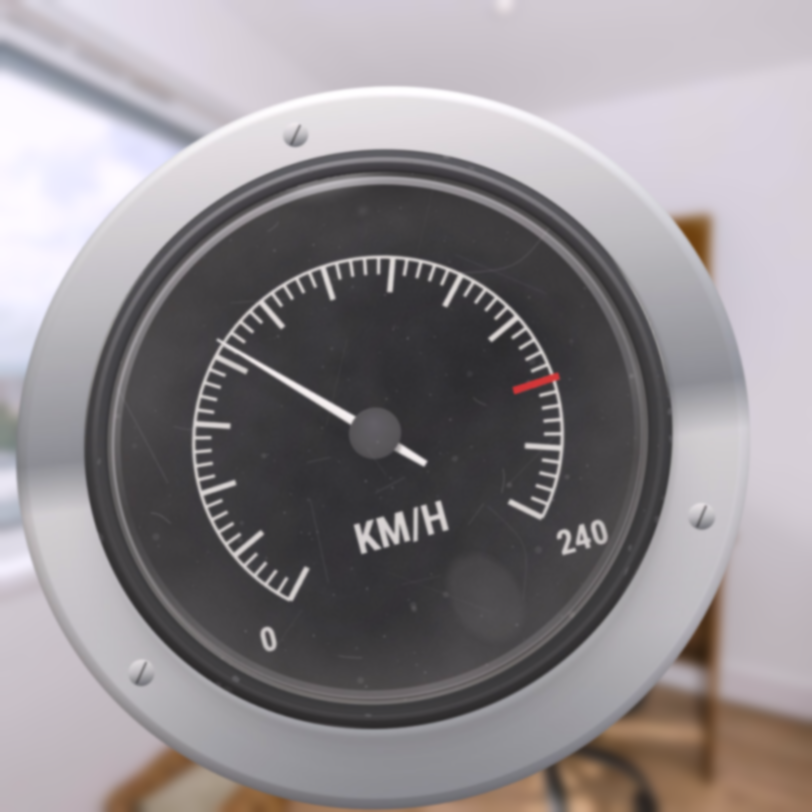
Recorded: 84 km/h
